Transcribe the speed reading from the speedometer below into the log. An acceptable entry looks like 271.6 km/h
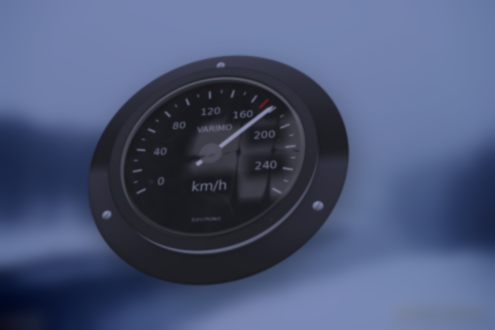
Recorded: 180 km/h
